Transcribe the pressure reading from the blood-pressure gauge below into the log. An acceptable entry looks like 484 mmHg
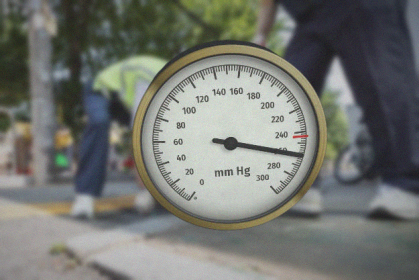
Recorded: 260 mmHg
